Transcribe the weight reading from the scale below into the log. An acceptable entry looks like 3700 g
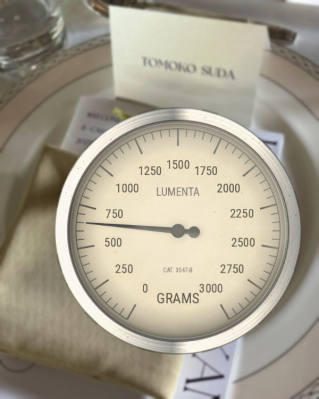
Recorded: 650 g
